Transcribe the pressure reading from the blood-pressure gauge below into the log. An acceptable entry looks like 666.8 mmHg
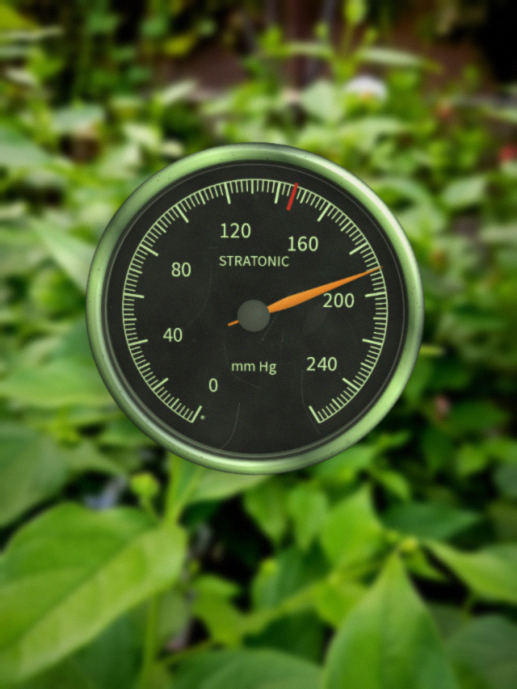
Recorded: 190 mmHg
